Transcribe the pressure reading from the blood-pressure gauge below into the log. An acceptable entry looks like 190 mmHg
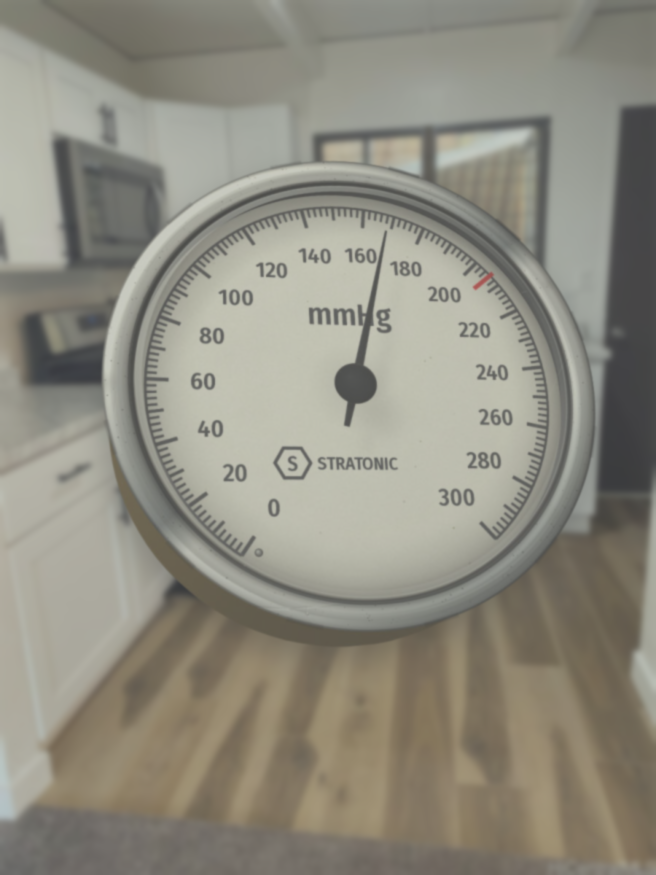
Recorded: 168 mmHg
